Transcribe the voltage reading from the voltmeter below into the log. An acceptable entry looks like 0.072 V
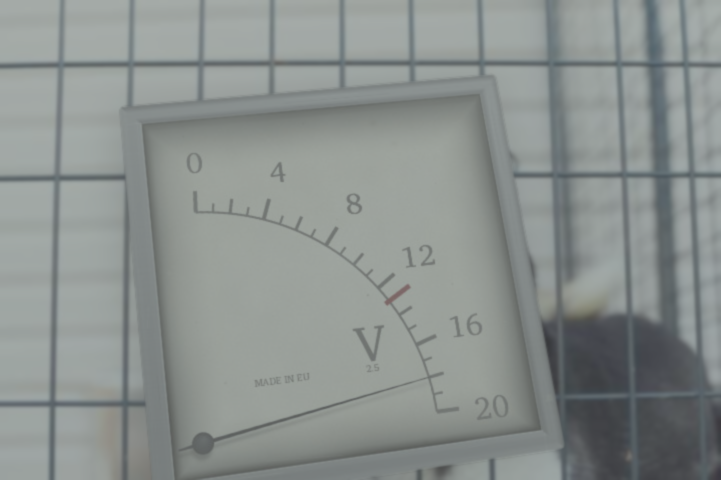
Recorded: 18 V
